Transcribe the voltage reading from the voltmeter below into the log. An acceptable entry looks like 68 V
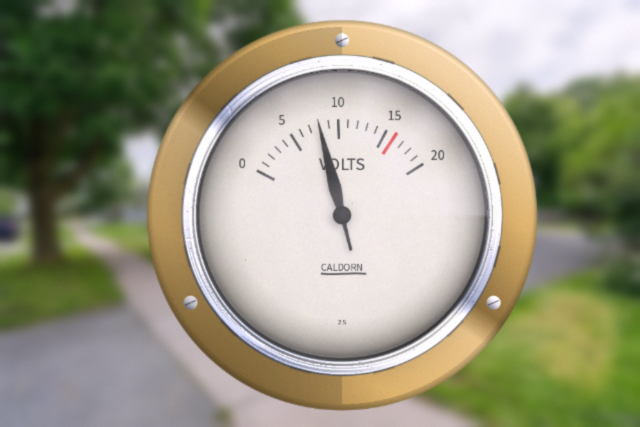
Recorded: 8 V
